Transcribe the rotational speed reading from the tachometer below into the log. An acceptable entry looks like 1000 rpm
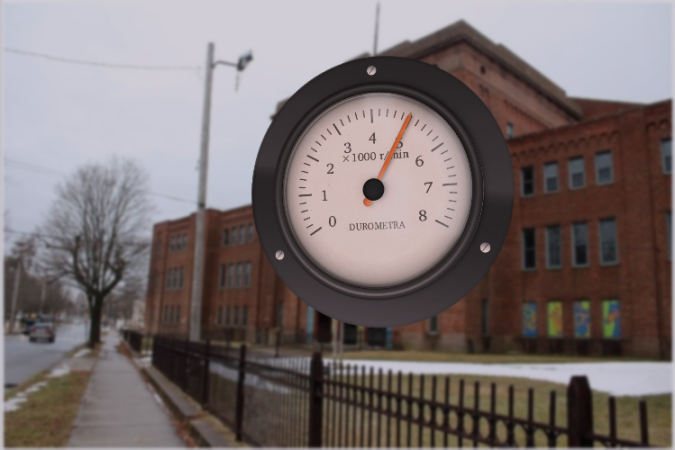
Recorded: 5000 rpm
